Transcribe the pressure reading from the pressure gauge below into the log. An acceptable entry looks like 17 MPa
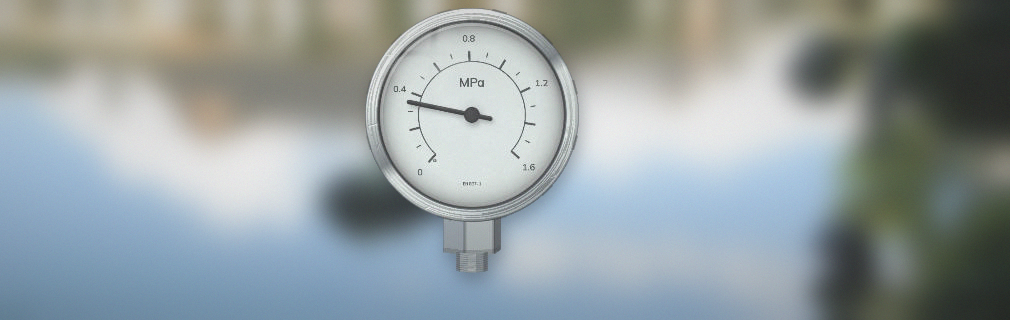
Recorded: 0.35 MPa
